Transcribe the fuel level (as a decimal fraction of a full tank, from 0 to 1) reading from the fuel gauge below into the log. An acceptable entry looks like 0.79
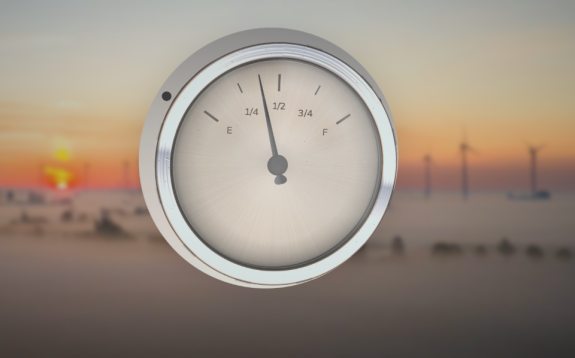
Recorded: 0.375
